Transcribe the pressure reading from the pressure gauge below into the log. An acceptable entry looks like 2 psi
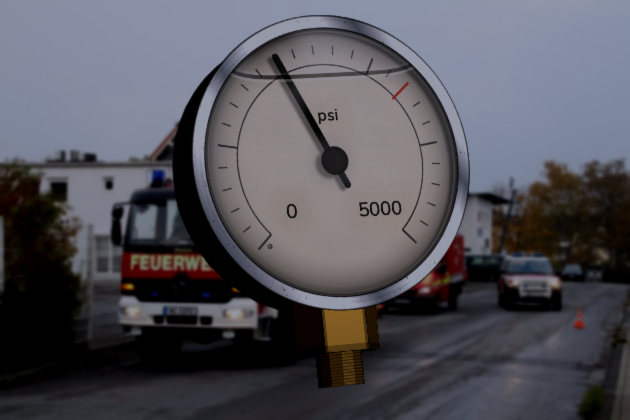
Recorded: 2000 psi
